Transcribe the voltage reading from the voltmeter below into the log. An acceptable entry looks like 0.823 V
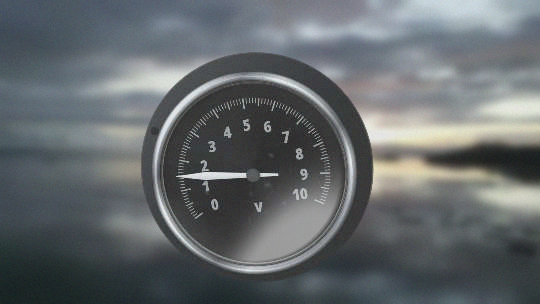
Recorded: 1.5 V
